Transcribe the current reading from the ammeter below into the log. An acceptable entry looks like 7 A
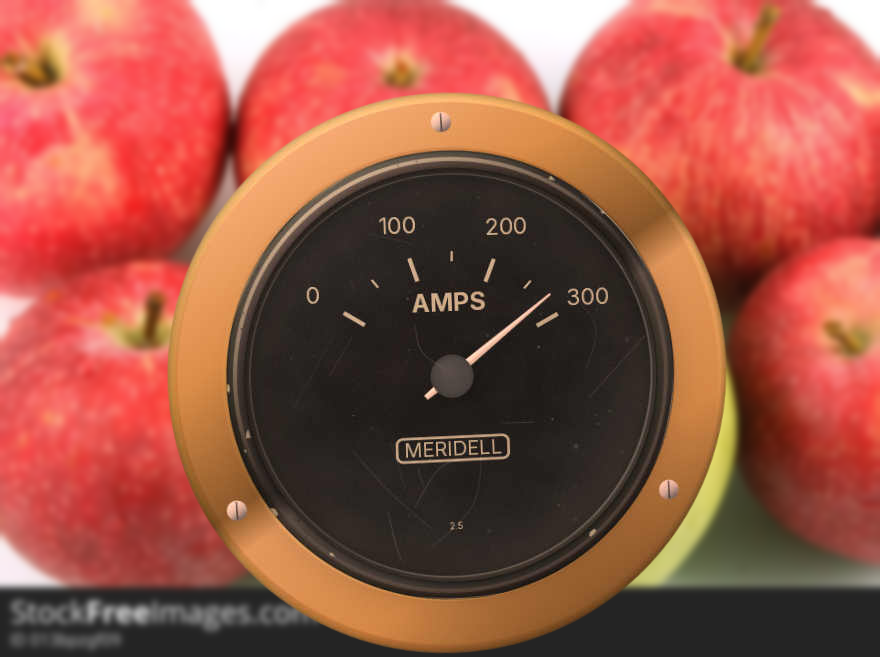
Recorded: 275 A
